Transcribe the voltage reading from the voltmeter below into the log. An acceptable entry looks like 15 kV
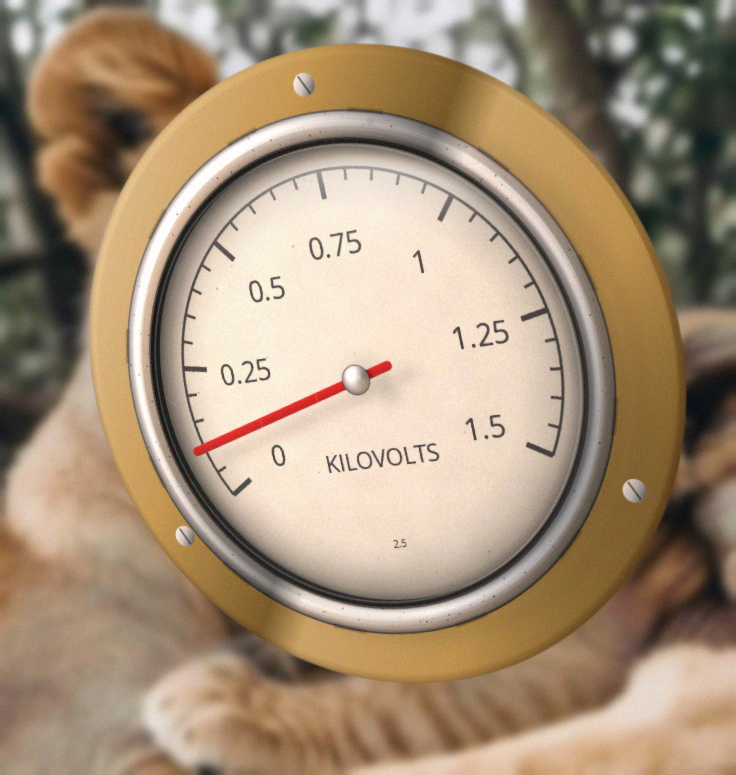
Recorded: 0.1 kV
